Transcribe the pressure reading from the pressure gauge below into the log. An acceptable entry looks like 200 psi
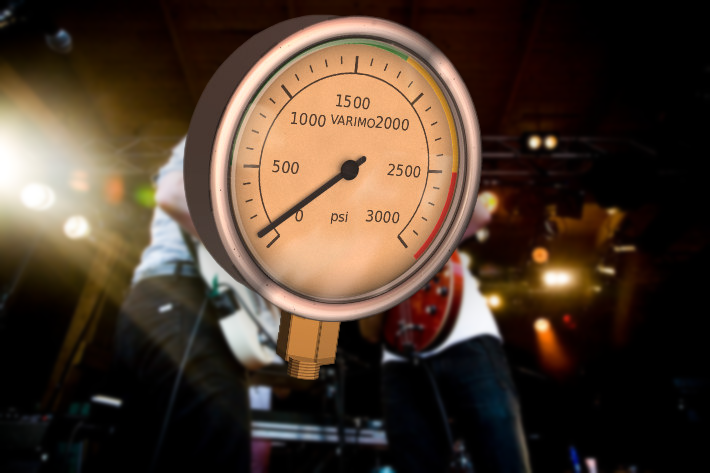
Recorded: 100 psi
